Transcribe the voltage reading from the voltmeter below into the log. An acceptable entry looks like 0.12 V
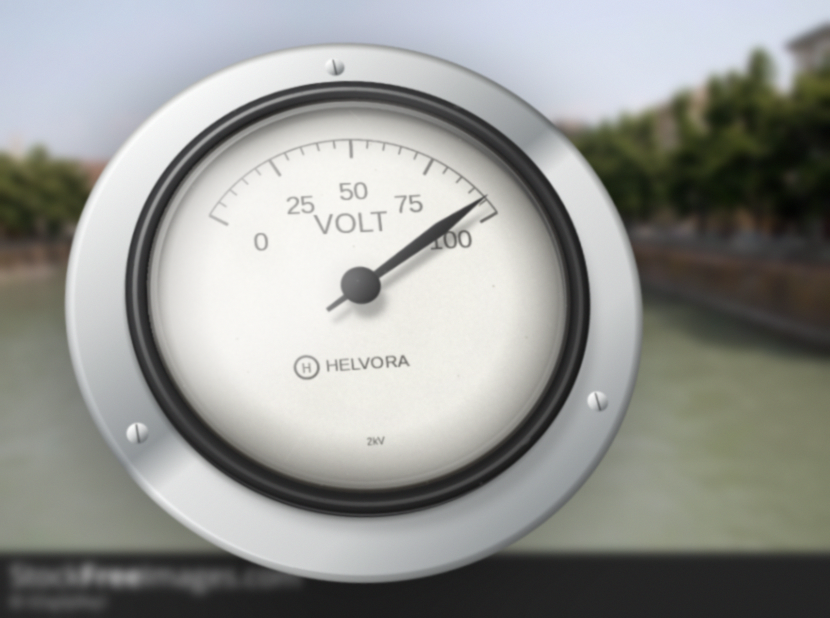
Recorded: 95 V
